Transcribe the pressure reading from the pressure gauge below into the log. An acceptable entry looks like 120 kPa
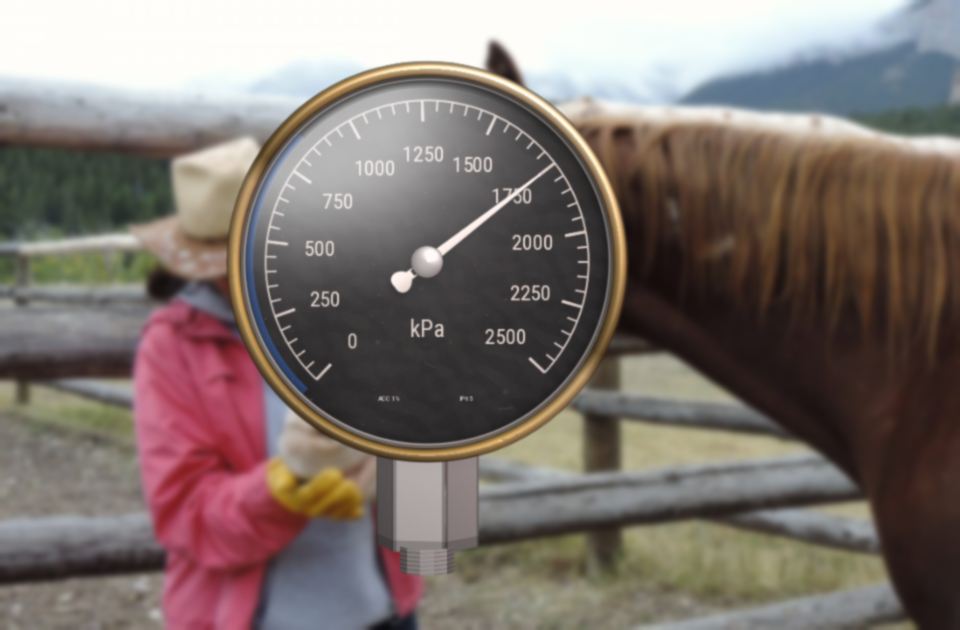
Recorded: 1750 kPa
